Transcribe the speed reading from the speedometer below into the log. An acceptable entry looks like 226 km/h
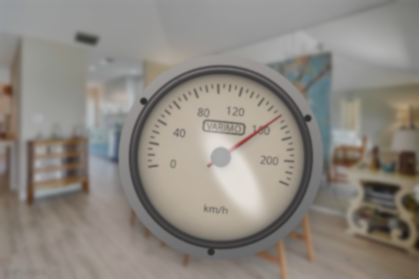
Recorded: 160 km/h
